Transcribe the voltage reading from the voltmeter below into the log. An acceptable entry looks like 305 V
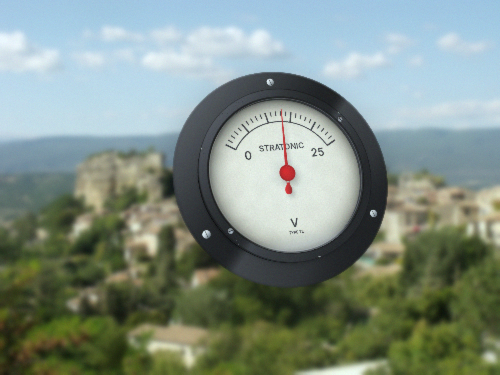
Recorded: 13 V
